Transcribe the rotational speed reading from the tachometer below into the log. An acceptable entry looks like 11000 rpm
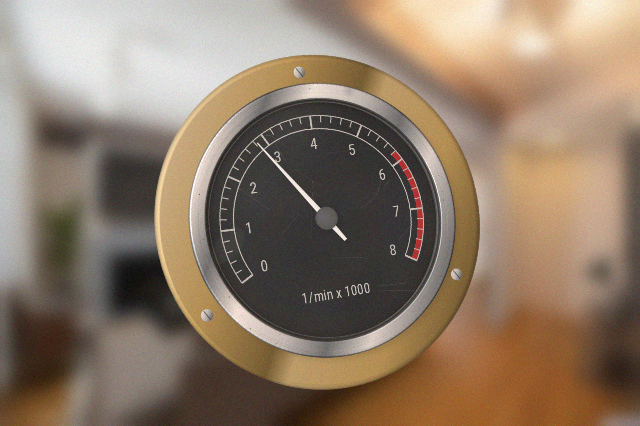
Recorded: 2800 rpm
